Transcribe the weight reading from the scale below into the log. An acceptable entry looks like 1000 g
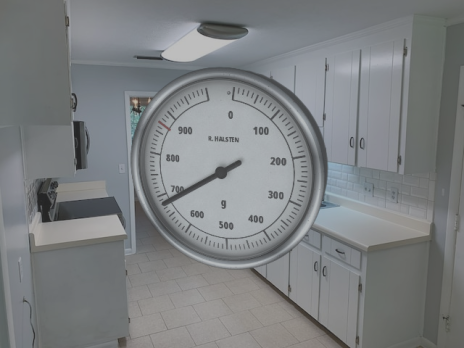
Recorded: 680 g
